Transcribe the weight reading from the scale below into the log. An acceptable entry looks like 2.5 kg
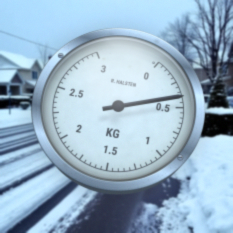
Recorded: 0.4 kg
